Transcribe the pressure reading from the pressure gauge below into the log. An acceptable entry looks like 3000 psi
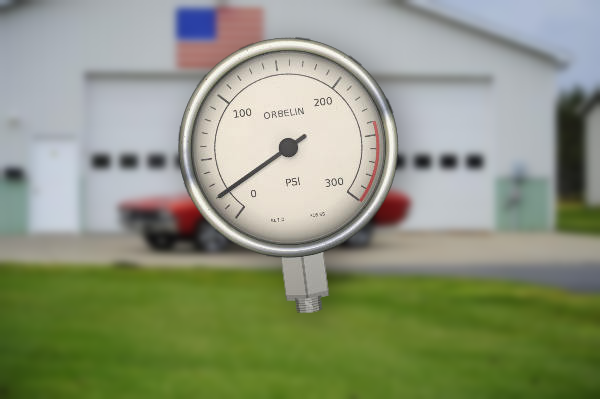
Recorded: 20 psi
